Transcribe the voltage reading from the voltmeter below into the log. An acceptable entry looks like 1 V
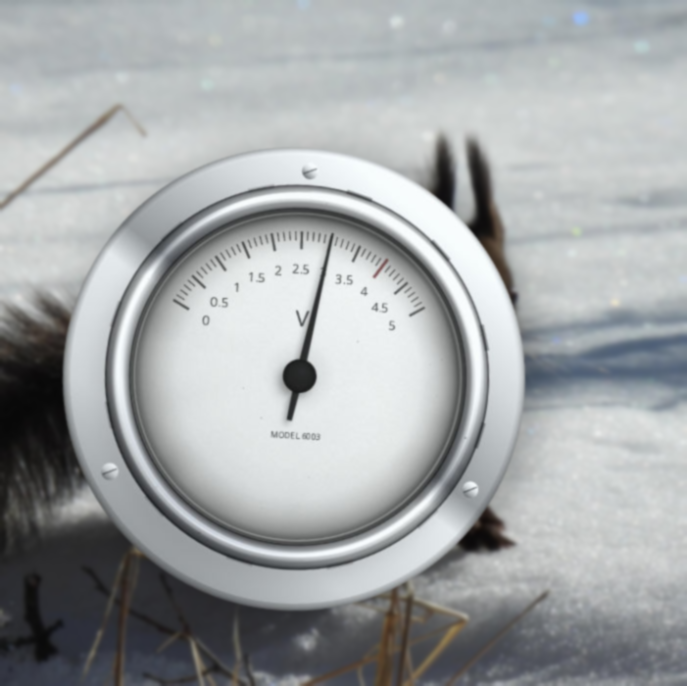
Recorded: 3 V
